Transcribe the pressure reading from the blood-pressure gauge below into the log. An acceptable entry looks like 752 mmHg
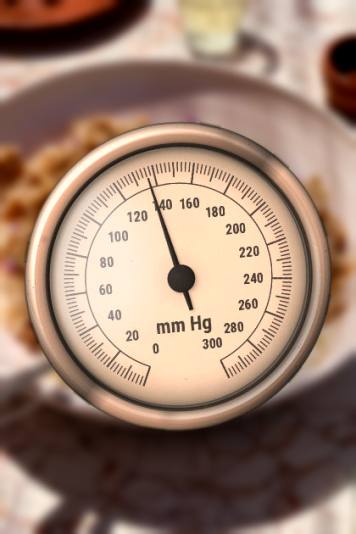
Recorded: 136 mmHg
